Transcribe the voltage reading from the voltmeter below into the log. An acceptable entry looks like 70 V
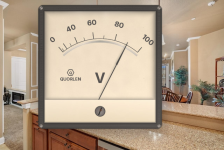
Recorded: 90 V
